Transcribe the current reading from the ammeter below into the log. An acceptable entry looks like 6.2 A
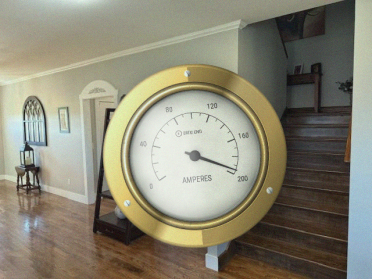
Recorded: 195 A
